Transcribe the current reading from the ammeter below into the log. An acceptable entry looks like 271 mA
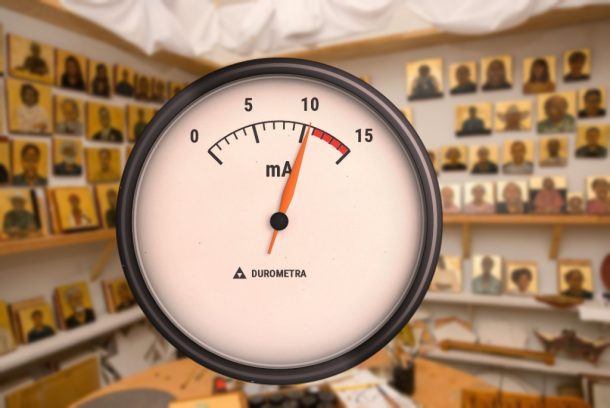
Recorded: 10.5 mA
